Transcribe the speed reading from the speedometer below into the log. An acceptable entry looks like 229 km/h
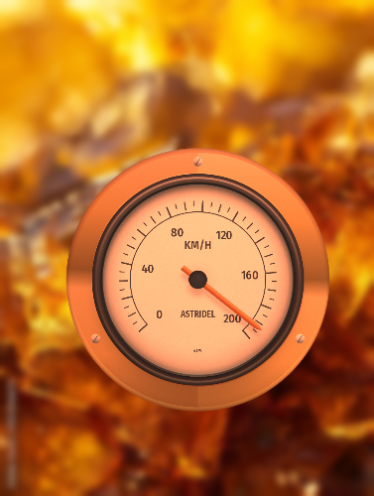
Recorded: 192.5 km/h
